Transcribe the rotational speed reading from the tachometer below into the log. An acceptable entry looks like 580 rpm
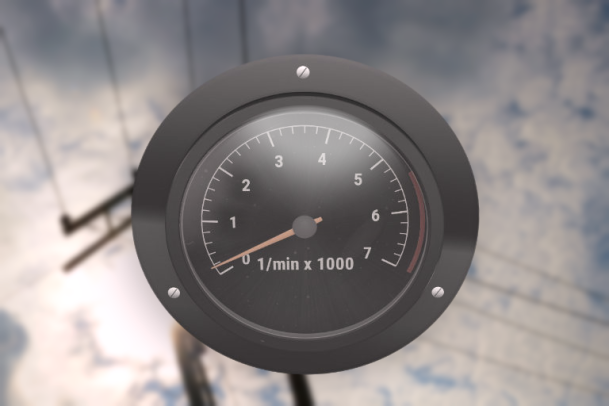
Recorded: 200 rpm
